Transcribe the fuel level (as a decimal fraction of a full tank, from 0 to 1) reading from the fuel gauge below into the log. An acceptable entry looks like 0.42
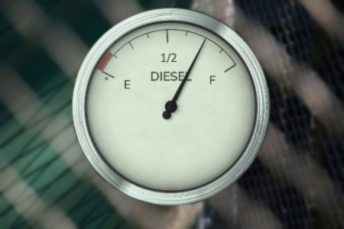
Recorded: 0.75
